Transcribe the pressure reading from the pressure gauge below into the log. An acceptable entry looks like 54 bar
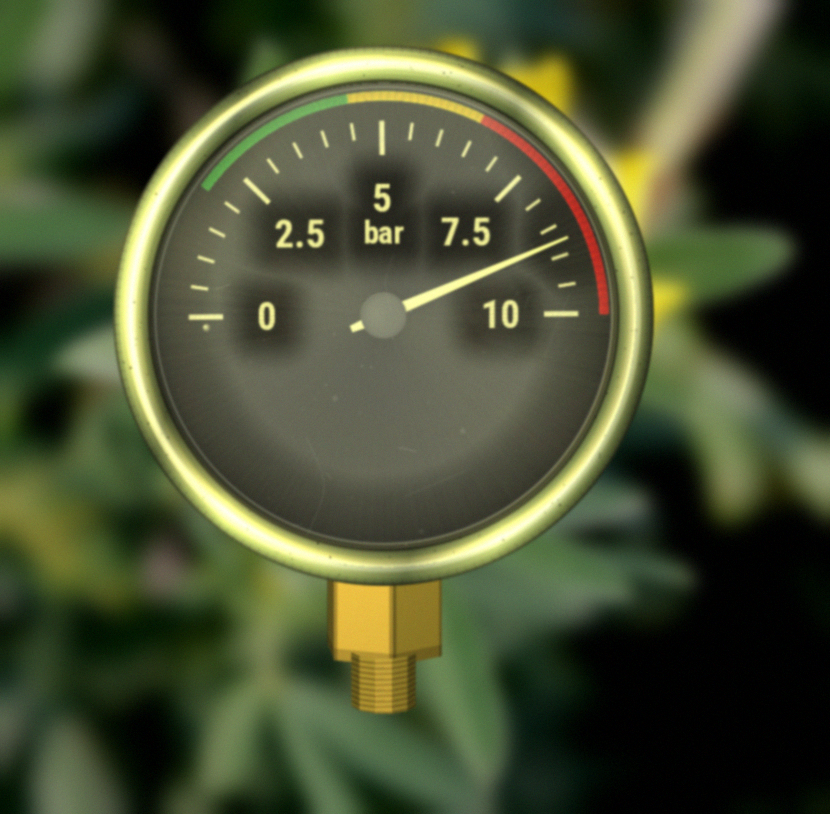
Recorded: 8.75 bar
